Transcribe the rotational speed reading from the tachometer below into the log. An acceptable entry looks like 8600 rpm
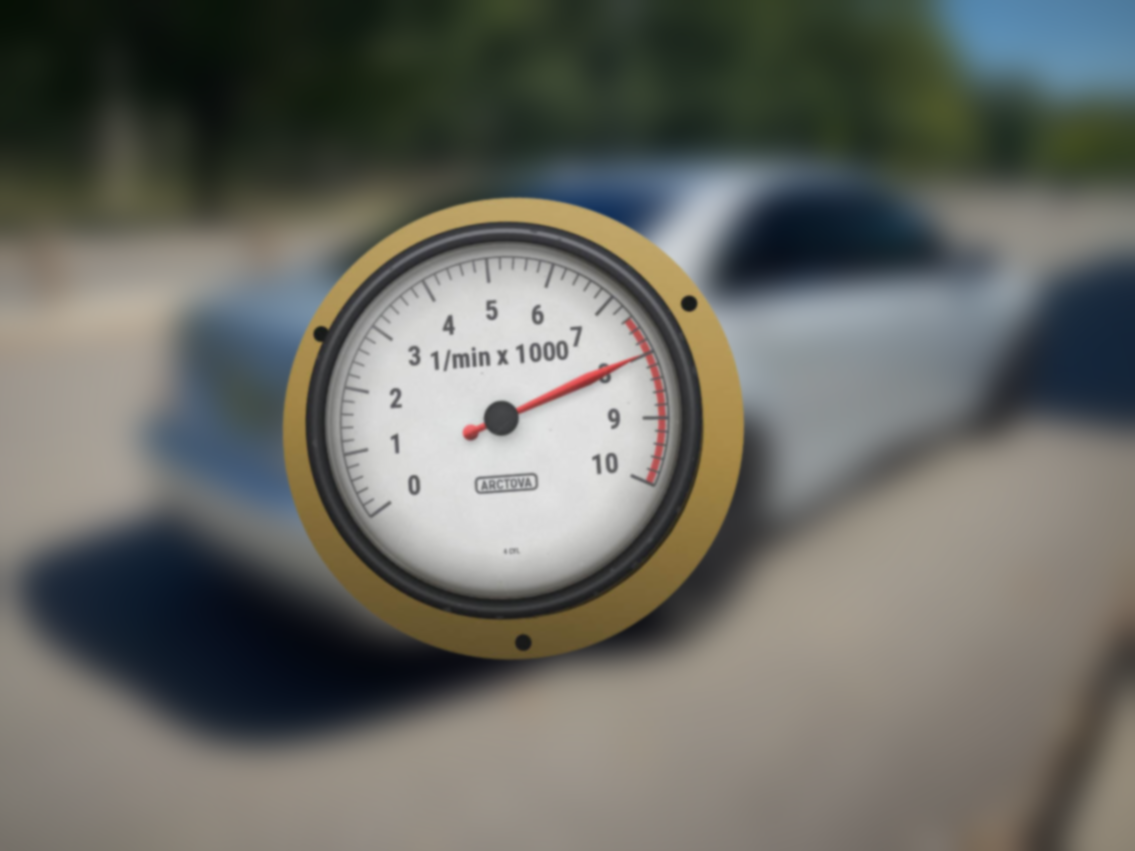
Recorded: 8000 rpm
